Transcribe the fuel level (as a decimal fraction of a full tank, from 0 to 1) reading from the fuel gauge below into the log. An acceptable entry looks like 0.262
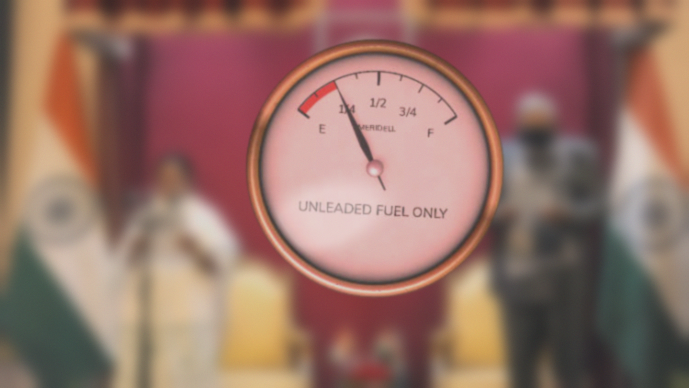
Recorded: 0.25
